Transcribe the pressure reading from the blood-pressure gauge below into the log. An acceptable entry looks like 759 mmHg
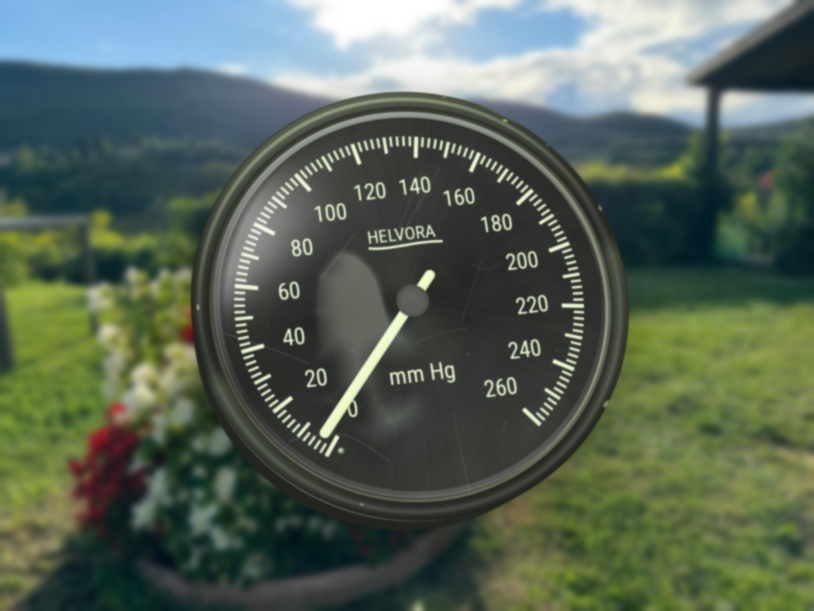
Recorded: 4 mmHg
